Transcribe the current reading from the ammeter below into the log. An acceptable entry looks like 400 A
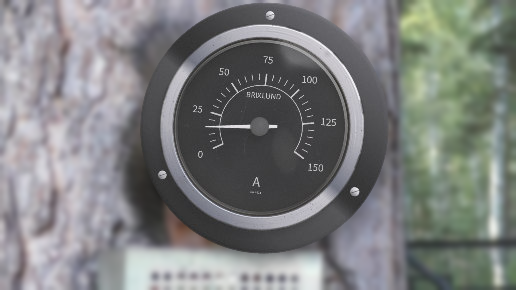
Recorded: 15 A
